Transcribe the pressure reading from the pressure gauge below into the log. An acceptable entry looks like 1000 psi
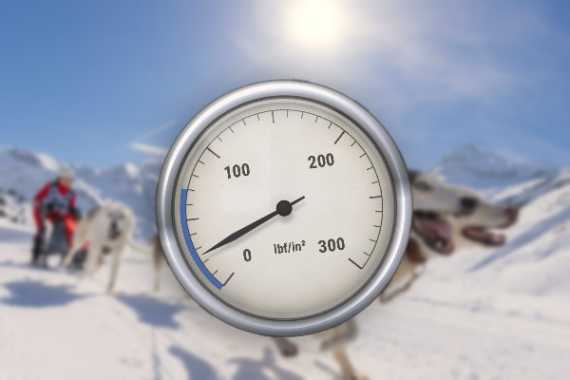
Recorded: 25 psi
